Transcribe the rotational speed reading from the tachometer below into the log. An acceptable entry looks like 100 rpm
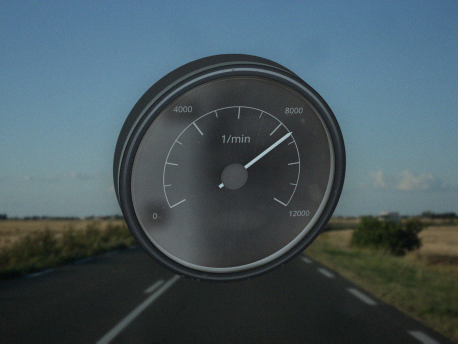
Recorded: 8500 rpm
